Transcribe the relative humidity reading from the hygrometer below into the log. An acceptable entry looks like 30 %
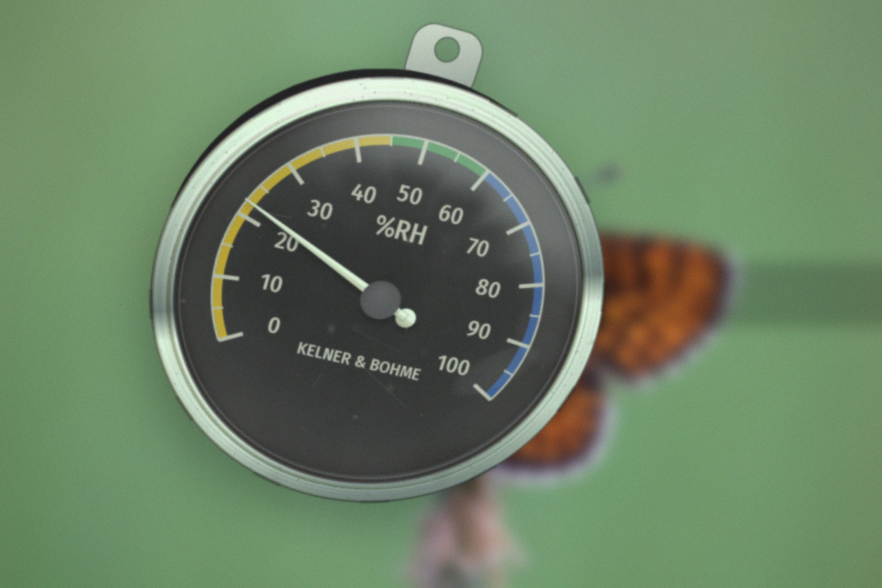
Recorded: 22.5 %
